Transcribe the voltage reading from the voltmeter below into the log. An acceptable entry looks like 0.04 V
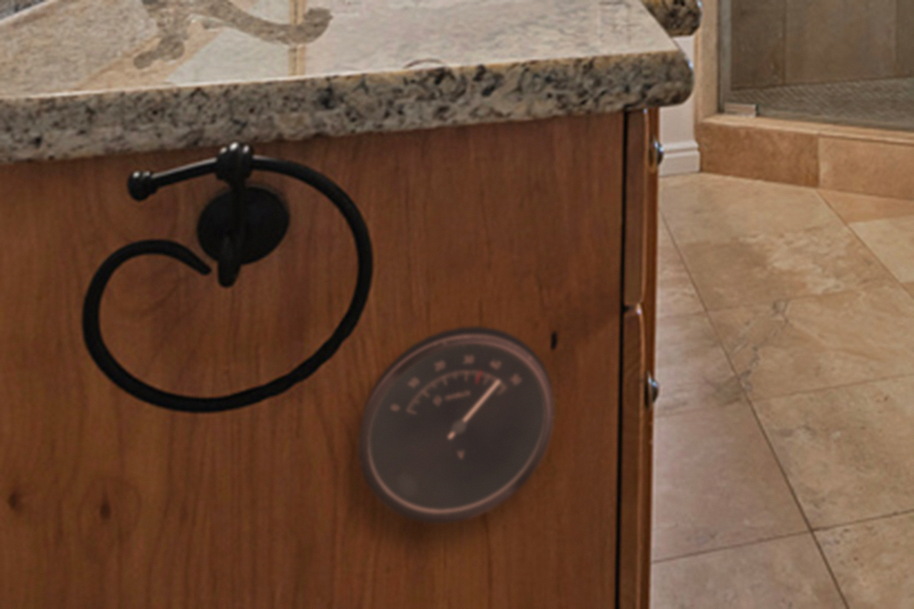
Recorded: 45 V
